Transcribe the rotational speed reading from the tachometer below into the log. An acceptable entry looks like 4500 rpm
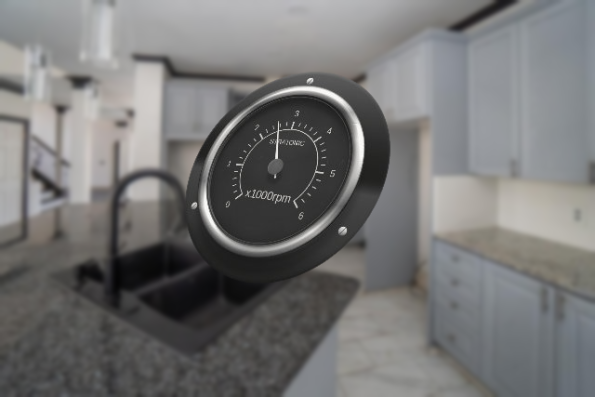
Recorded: 2600 rpm
